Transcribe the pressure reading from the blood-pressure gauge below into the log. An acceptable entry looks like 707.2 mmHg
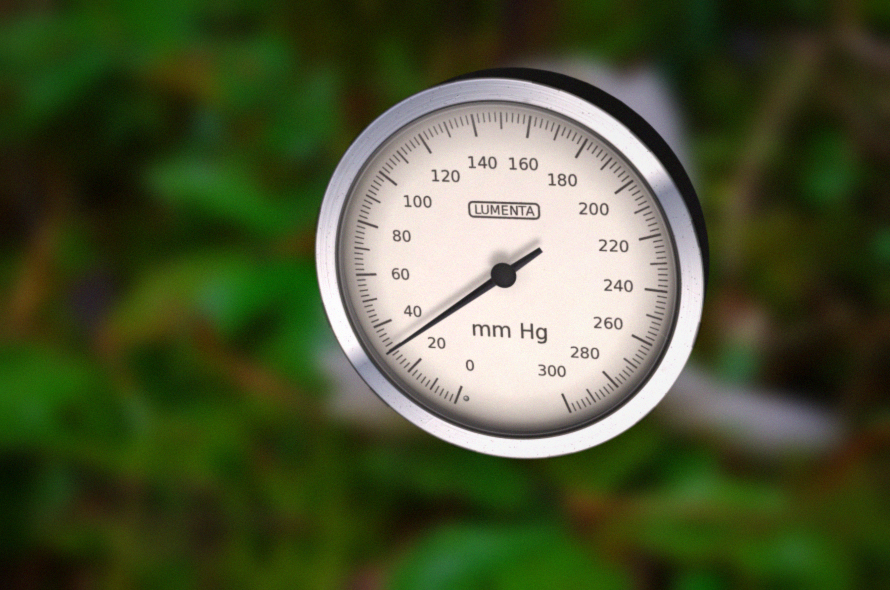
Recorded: 30 mmHg
